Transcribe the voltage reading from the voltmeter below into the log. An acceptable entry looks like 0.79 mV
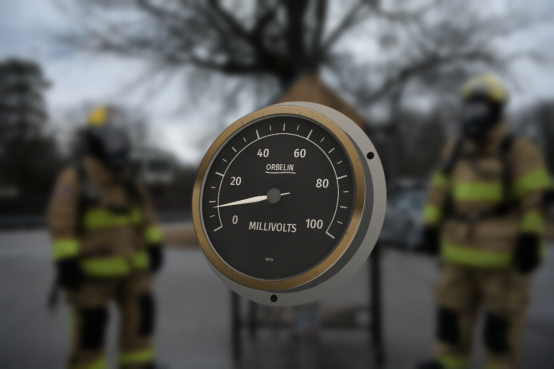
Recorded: 7.5 mV
